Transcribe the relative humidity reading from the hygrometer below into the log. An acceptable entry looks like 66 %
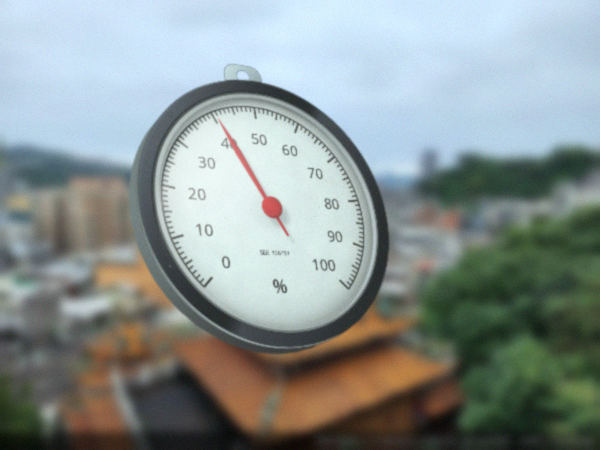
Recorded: 40 %
